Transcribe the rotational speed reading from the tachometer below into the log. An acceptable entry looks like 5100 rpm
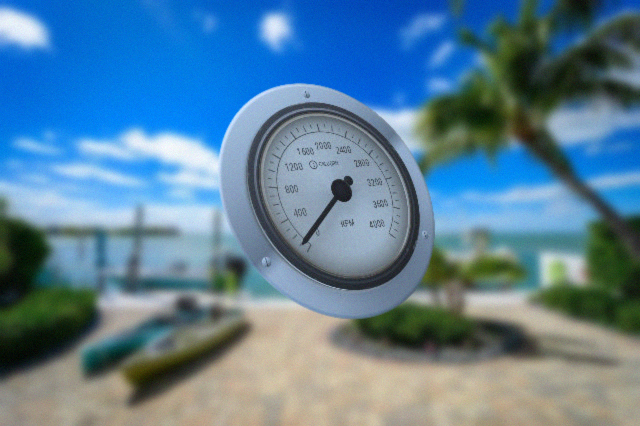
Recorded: 100 rpm
